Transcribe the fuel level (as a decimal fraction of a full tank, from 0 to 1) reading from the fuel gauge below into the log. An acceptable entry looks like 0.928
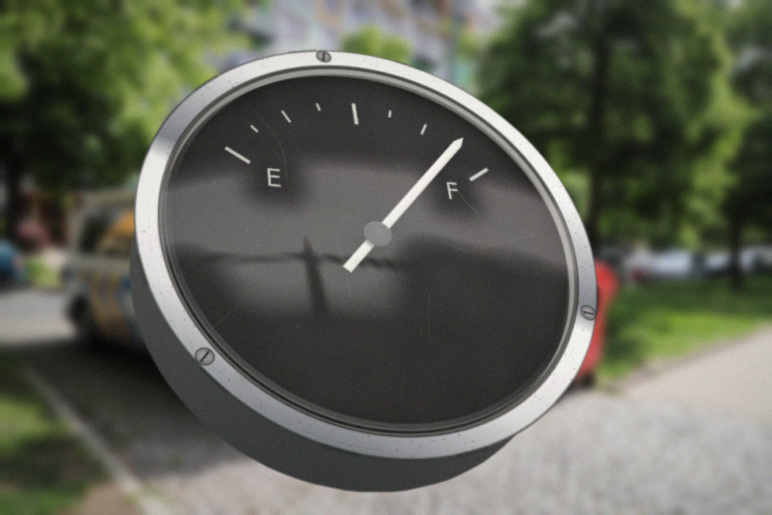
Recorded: 0.875
